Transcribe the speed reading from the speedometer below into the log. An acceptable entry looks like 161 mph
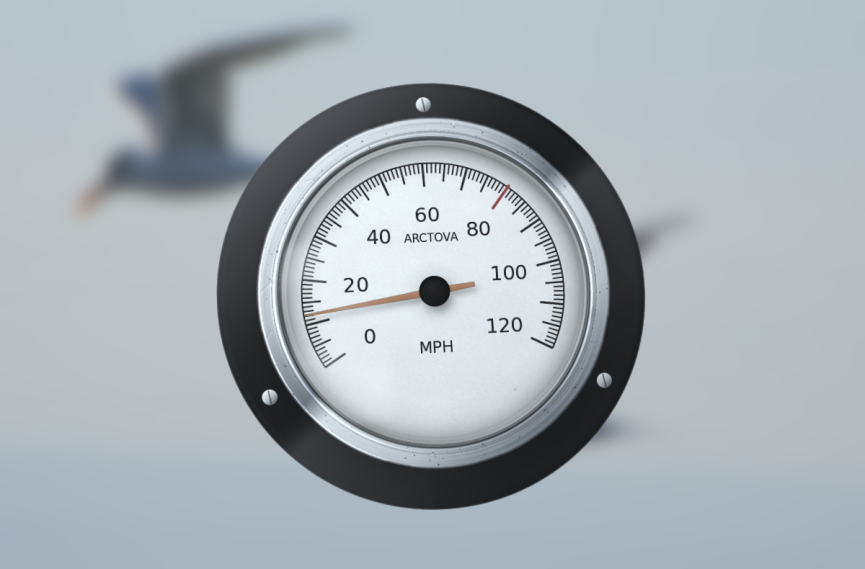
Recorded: 12 mph
